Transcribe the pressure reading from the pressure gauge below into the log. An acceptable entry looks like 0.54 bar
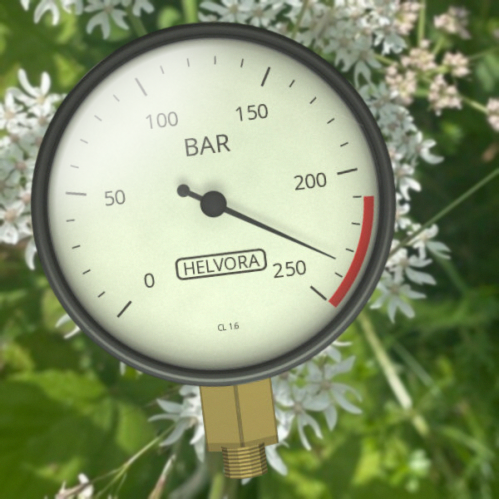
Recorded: 235 bar
